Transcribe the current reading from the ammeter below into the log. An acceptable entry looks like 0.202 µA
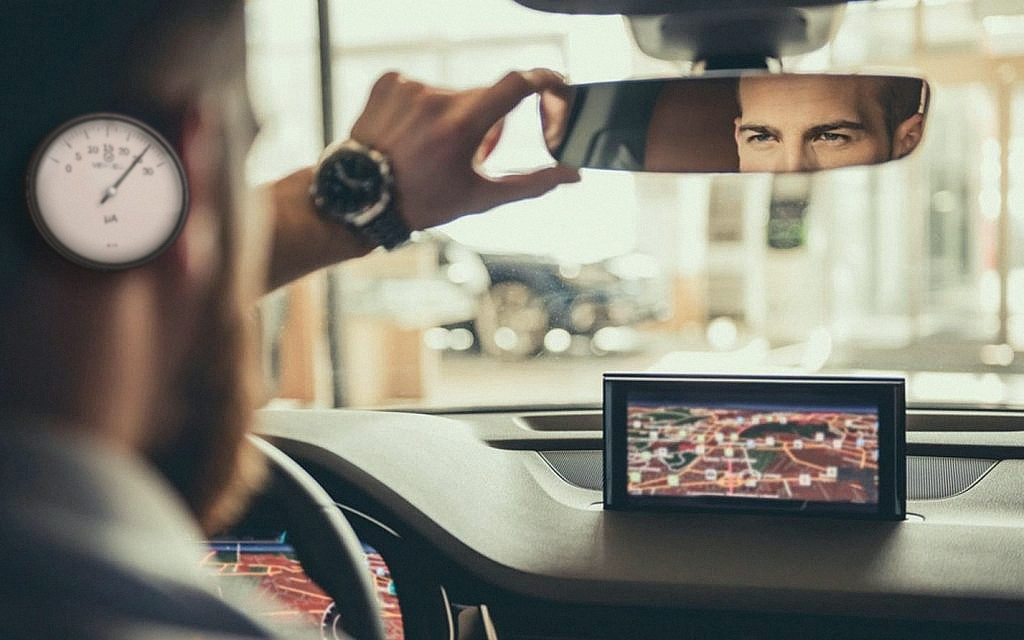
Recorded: 25 µA
